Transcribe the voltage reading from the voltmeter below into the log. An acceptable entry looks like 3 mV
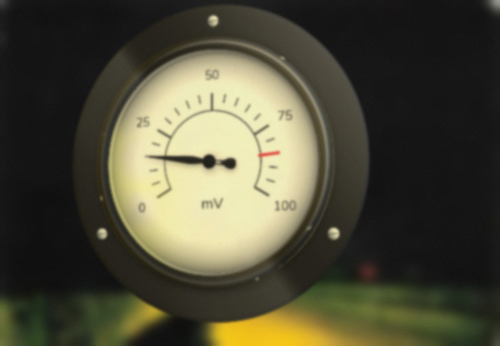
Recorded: 15 mV
